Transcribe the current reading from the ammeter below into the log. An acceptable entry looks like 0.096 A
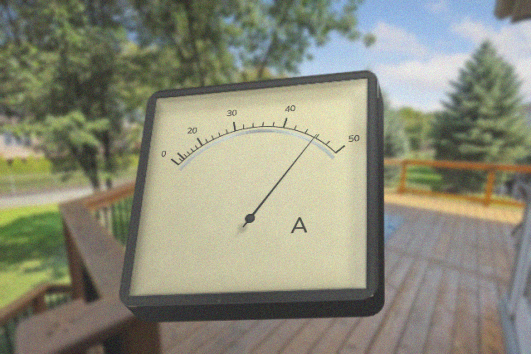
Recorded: 46 A
